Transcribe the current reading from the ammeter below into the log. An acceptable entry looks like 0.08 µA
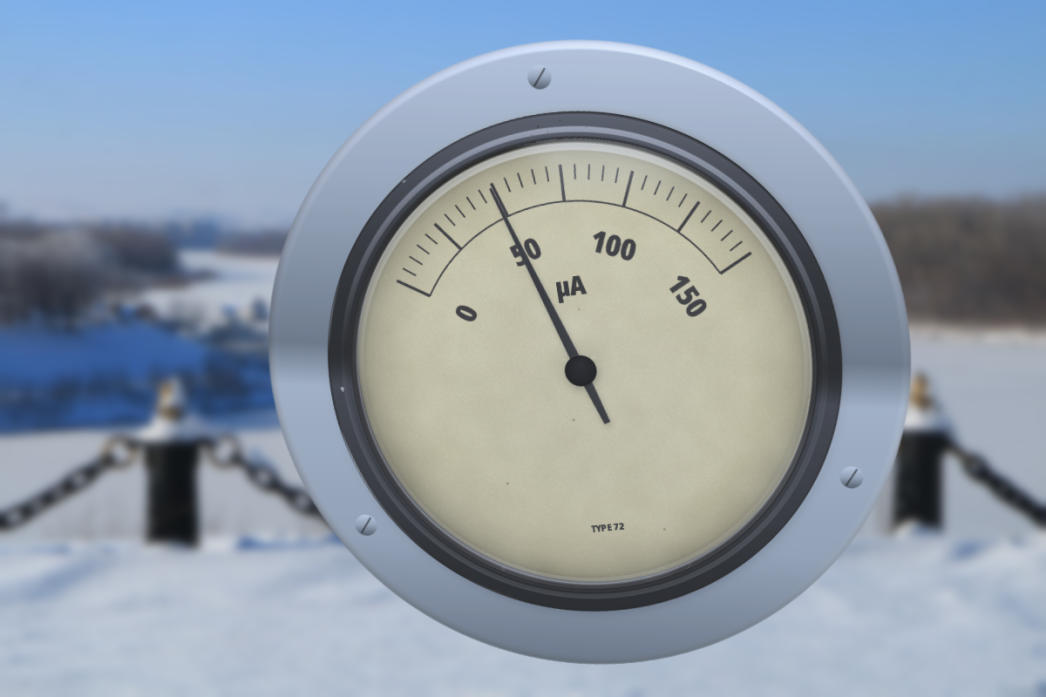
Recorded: 50 µA
